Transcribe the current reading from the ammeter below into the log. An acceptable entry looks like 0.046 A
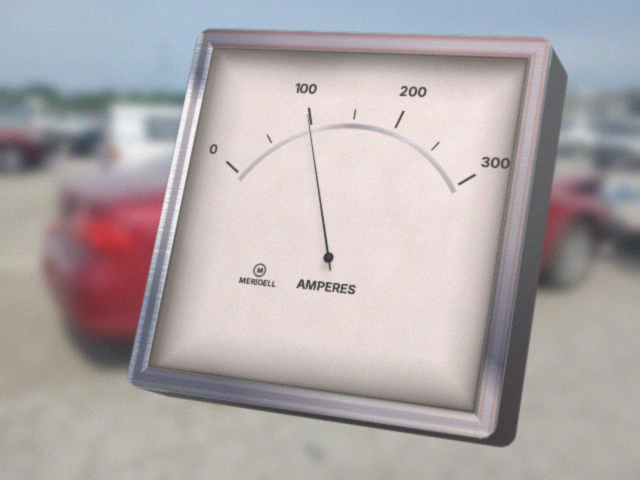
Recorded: 100 A
